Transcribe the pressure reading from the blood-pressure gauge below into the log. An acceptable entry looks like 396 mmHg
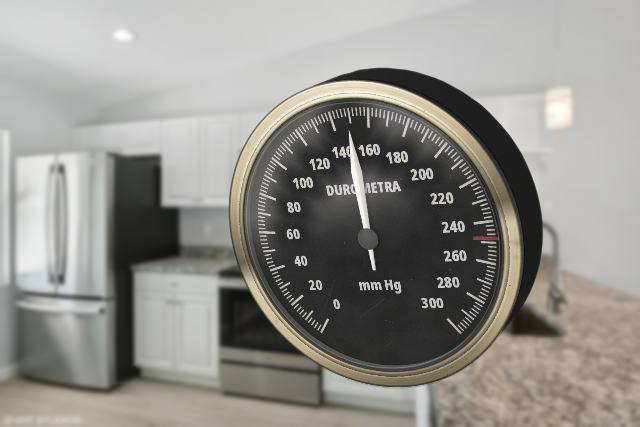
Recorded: 150 mmHg
